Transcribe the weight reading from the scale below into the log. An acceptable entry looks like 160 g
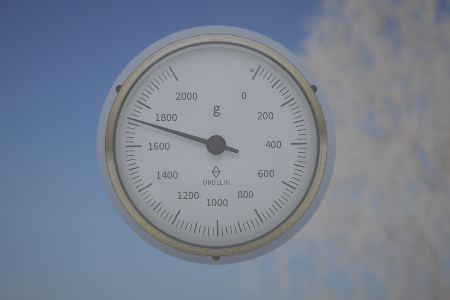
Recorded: 1720 g
